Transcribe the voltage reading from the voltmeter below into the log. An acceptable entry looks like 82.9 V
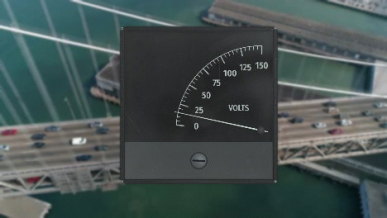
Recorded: 15 V
